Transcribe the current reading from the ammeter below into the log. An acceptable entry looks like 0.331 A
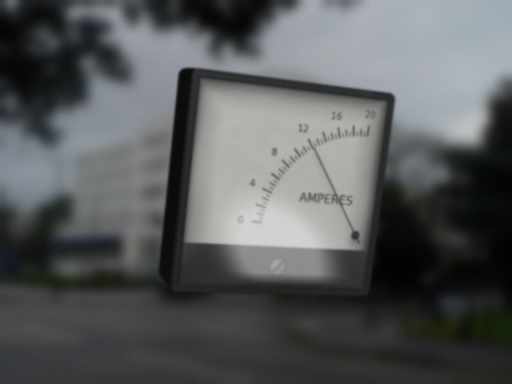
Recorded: 12 A
